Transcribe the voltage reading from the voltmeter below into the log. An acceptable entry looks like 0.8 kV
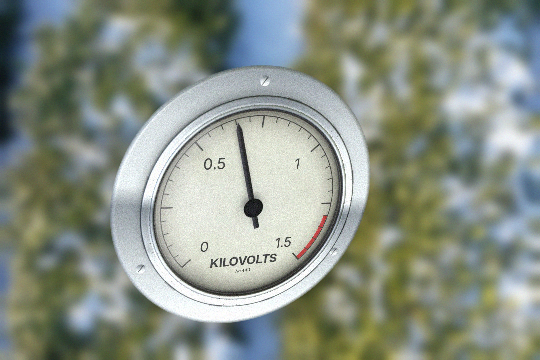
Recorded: 0.65 kV
